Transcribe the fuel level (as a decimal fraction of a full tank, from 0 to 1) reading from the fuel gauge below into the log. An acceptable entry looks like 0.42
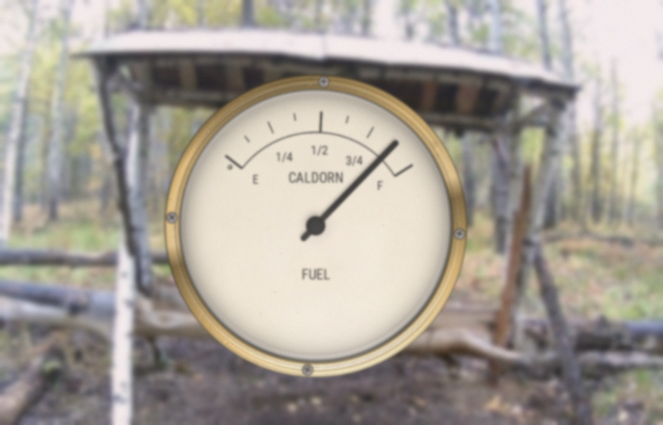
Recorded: 0.875
